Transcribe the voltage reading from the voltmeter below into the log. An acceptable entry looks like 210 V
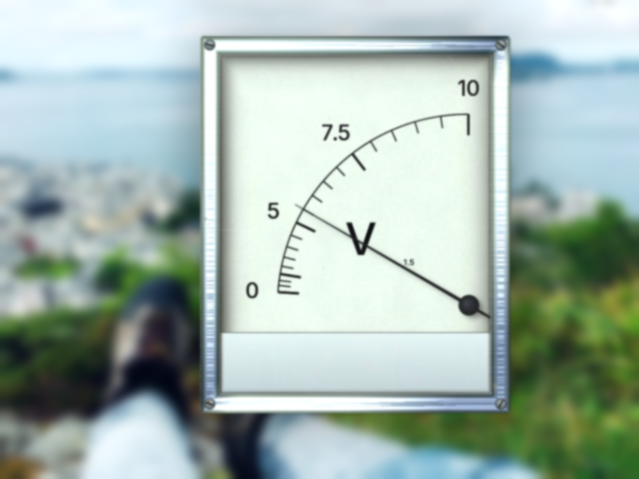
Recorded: 5.5 V
